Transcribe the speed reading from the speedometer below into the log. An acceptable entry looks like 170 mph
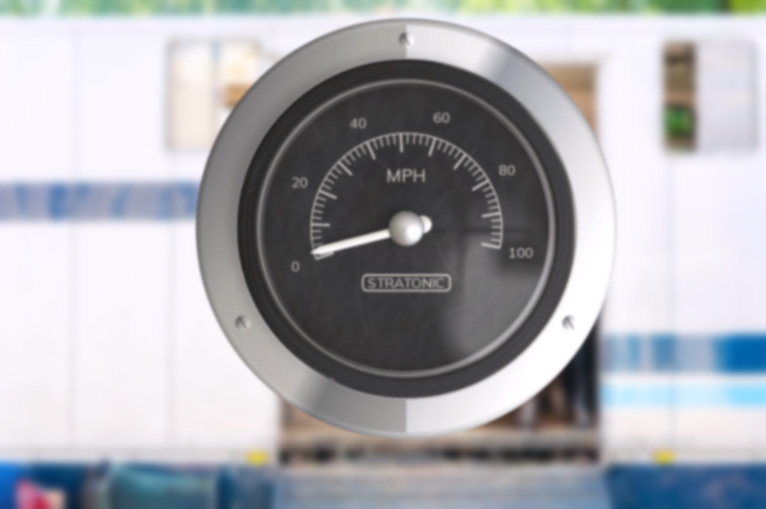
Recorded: 2 mph
